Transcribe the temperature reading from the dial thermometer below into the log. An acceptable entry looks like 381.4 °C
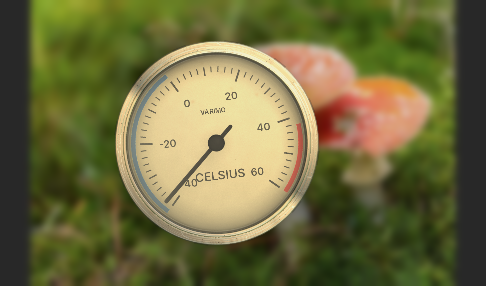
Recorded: -38 °C
